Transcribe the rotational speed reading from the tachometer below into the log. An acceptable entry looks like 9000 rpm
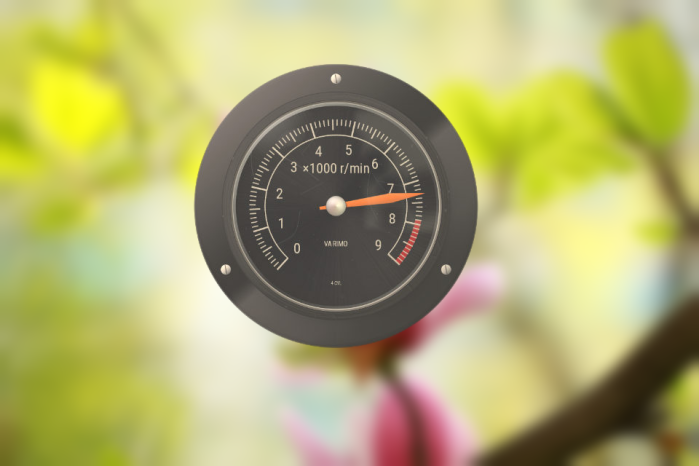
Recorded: 7300 rpm
